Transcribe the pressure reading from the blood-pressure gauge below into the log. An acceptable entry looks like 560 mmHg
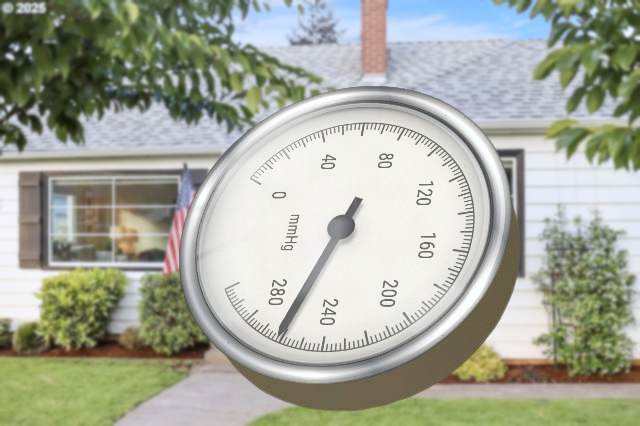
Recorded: 260 mmHg
